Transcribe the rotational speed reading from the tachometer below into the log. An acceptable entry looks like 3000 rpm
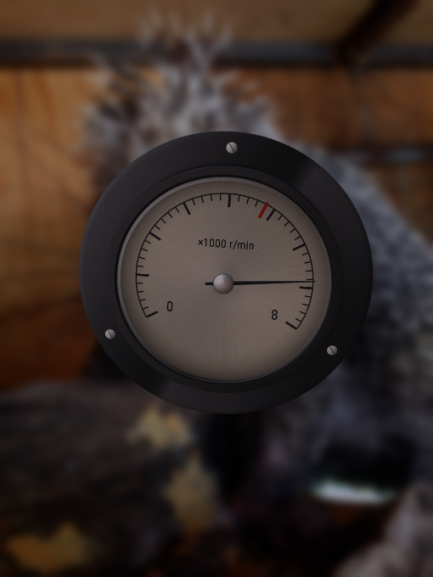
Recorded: 6800 rpm
